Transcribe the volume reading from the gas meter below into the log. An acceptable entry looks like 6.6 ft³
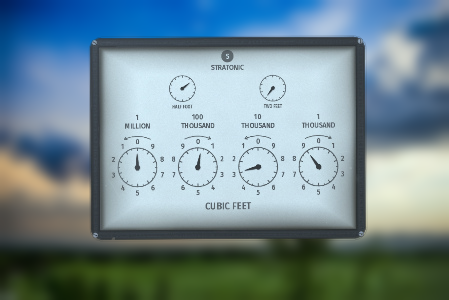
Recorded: 2900 ft³
